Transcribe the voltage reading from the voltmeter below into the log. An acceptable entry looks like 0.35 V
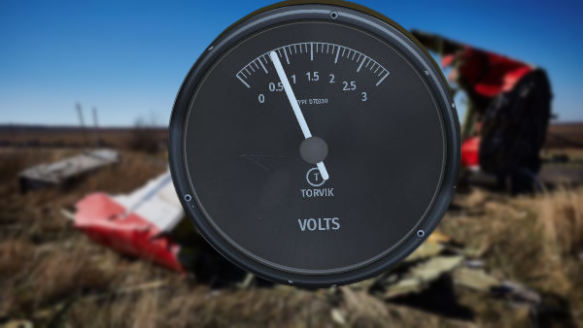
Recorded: 0.8 V
